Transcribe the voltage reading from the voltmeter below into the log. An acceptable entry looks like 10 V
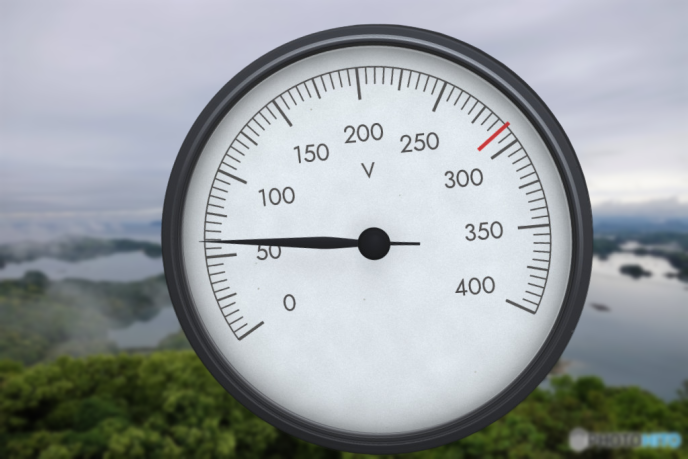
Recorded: 60 V
